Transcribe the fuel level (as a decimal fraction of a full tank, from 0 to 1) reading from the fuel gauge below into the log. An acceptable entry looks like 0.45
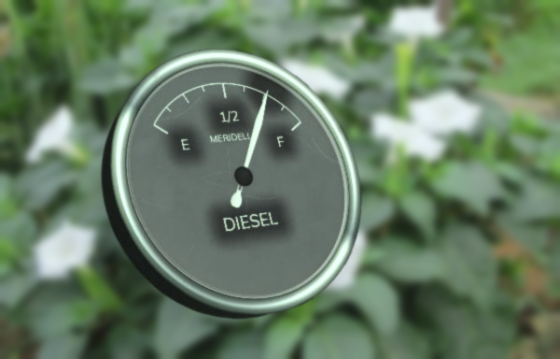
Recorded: 0.75
